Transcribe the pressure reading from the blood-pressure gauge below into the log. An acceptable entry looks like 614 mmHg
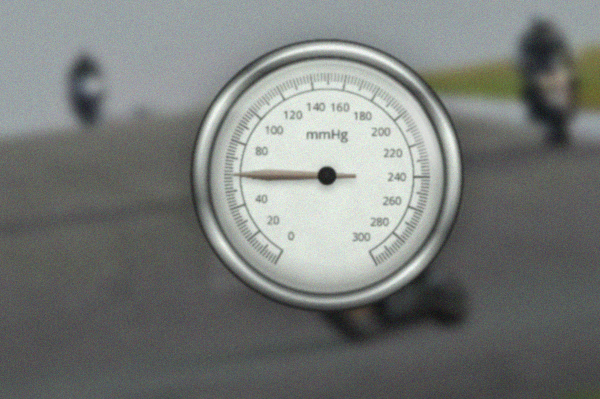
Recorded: 60 mmHg
